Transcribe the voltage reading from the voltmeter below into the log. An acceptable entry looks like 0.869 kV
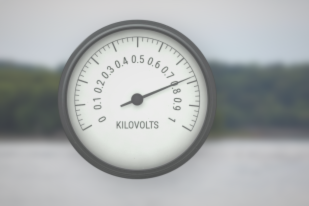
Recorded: 0.78 kV
